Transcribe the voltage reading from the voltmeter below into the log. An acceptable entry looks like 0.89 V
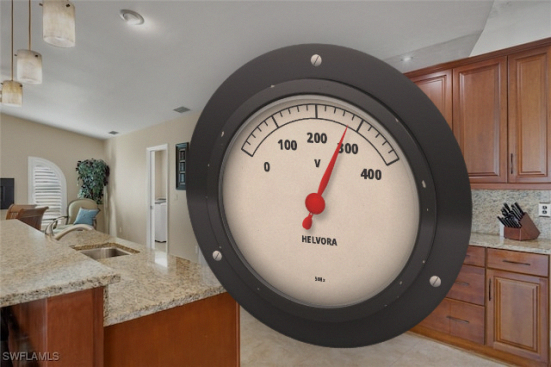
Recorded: 280 V
